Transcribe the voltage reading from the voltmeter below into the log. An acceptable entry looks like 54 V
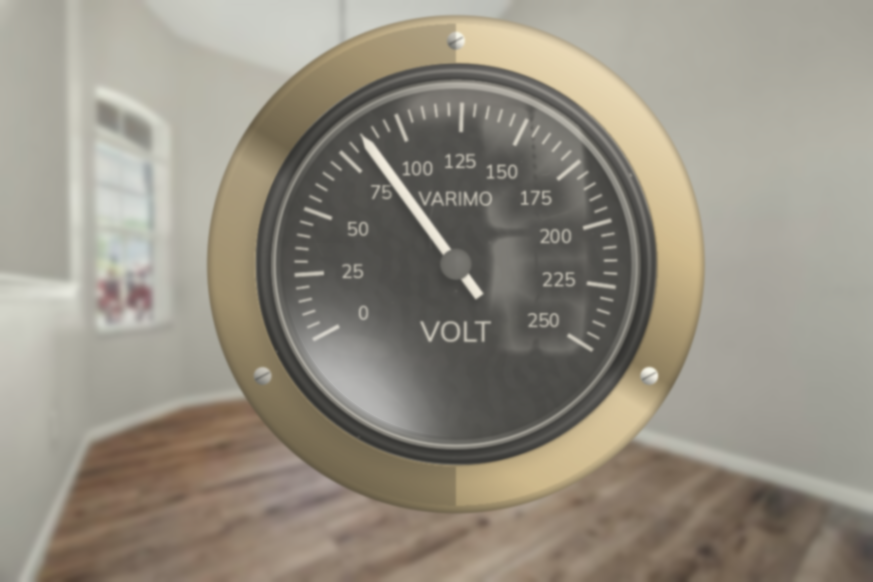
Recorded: 85 V
